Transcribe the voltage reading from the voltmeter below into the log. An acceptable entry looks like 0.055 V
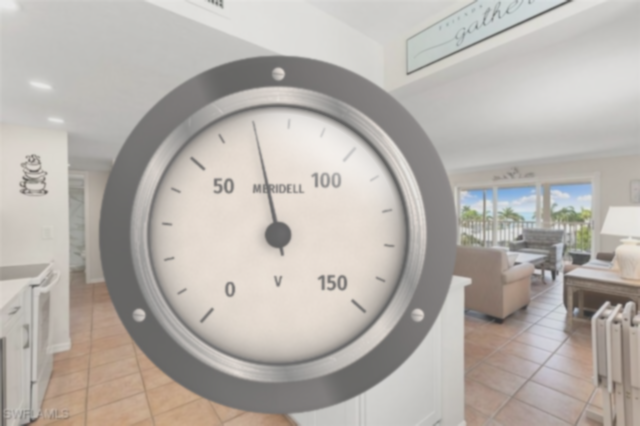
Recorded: 70 V
